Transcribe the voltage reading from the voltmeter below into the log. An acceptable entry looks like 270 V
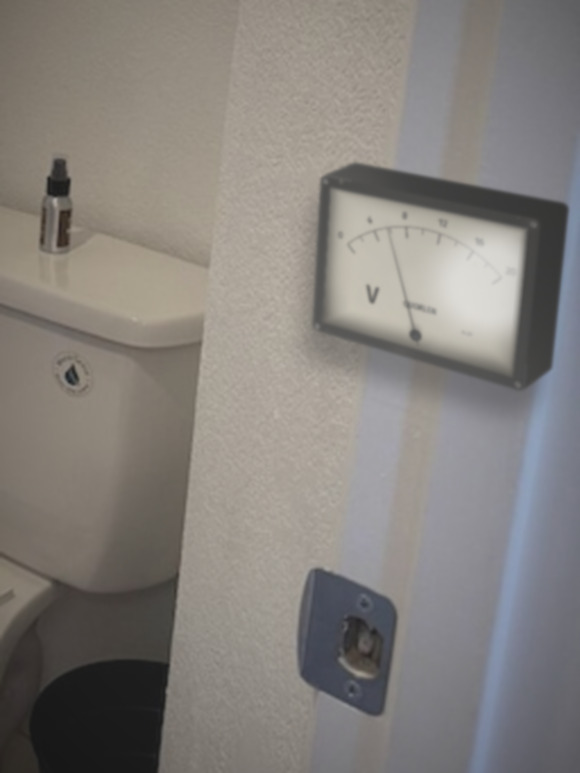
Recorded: 6 V
